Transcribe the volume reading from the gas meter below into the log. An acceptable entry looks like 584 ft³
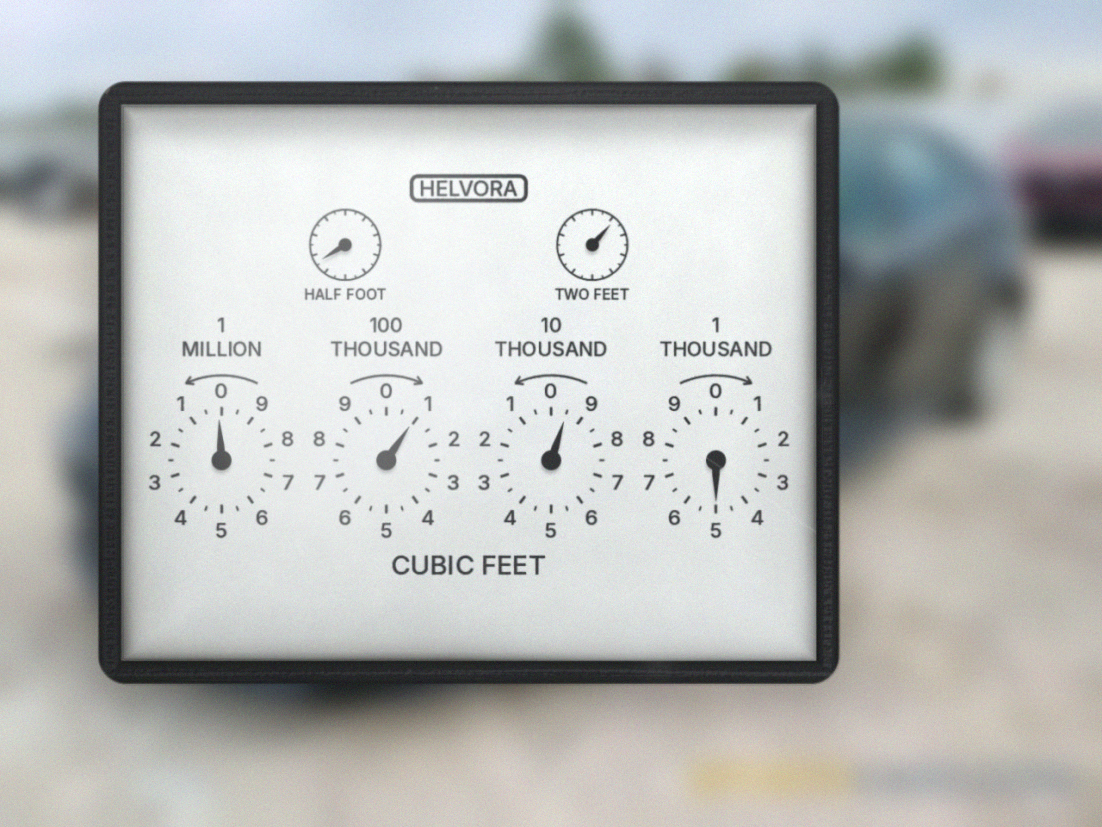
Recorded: 9500 ft³
